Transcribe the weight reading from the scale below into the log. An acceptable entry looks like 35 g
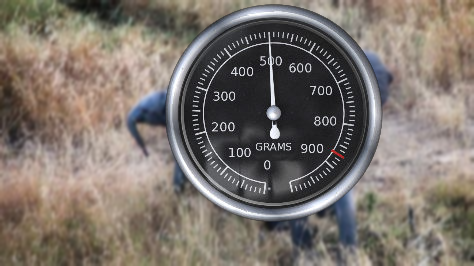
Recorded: 500 g
